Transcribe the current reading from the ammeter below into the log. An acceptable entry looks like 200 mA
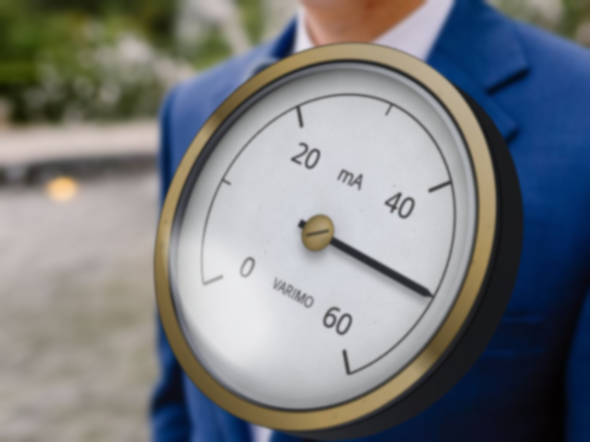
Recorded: 50 mA
